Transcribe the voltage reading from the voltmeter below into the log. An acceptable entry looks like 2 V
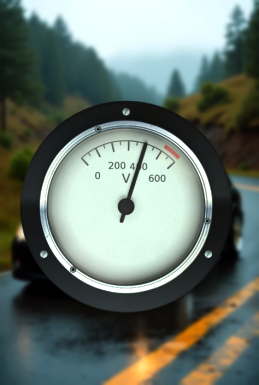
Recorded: 400 V
